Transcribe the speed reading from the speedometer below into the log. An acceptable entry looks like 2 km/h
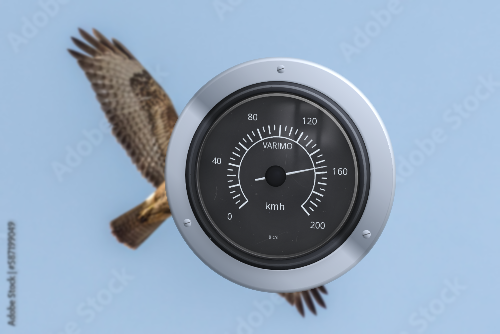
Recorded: 155 km/h
